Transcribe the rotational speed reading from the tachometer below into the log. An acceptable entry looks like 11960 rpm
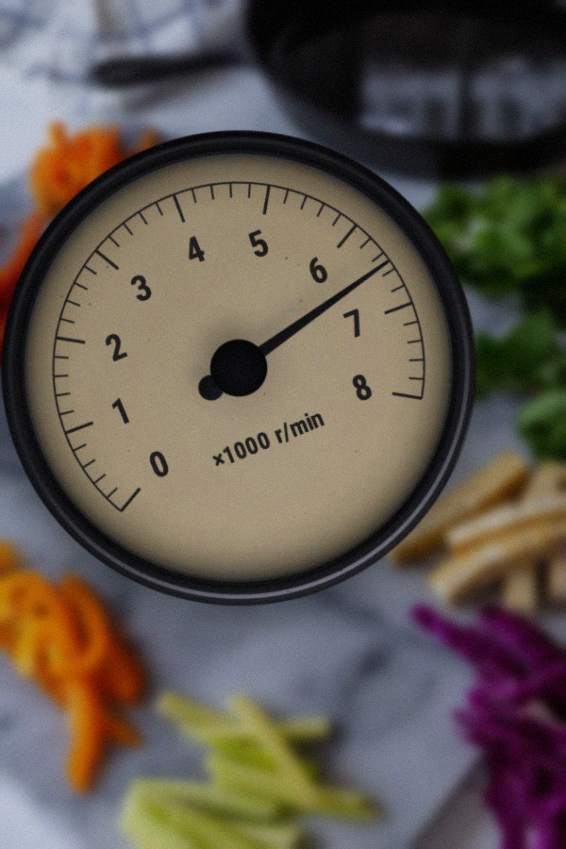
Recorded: 6500 rpm
